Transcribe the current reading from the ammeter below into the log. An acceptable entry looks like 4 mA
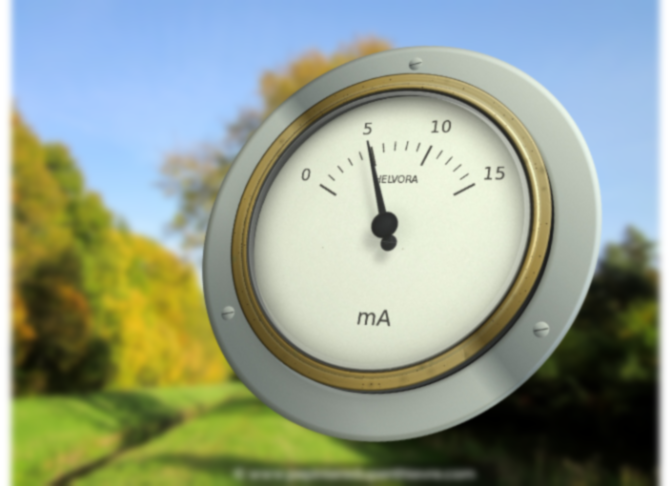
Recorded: 5 mA
